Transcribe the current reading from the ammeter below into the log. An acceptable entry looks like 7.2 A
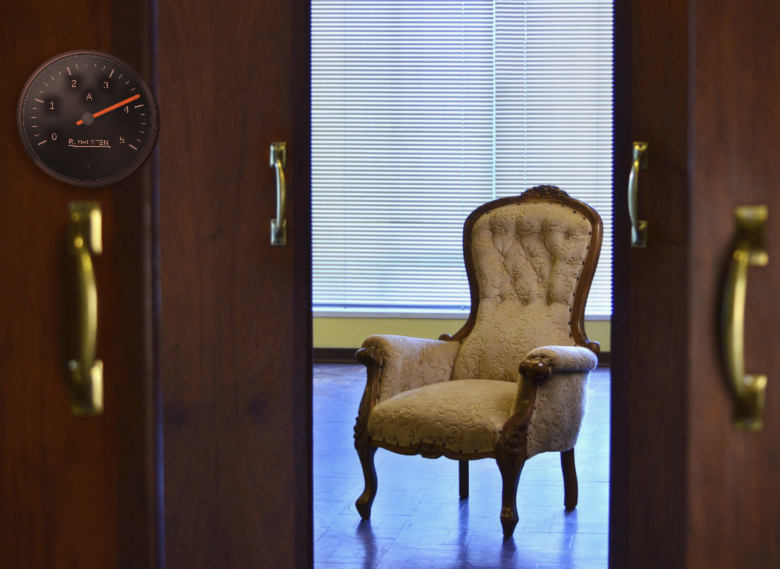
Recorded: 3.8 A
